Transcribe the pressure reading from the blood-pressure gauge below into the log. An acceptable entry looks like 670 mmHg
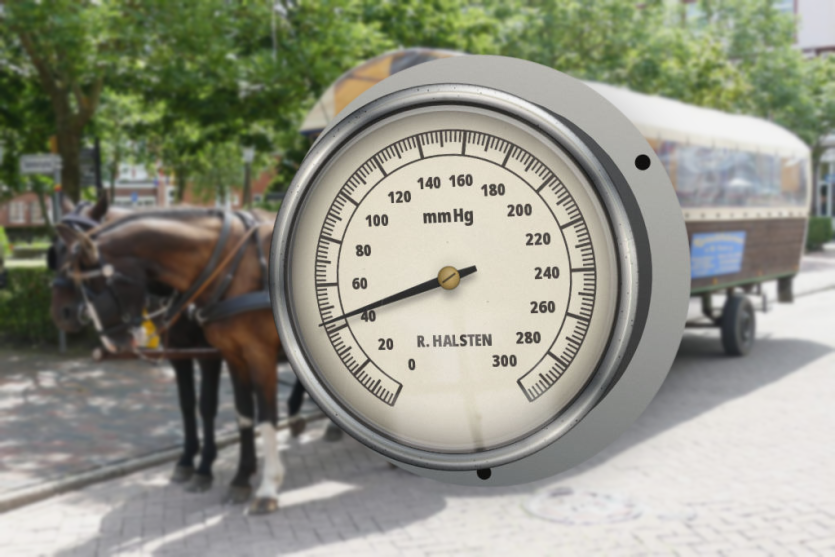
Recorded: 44 mmHg
